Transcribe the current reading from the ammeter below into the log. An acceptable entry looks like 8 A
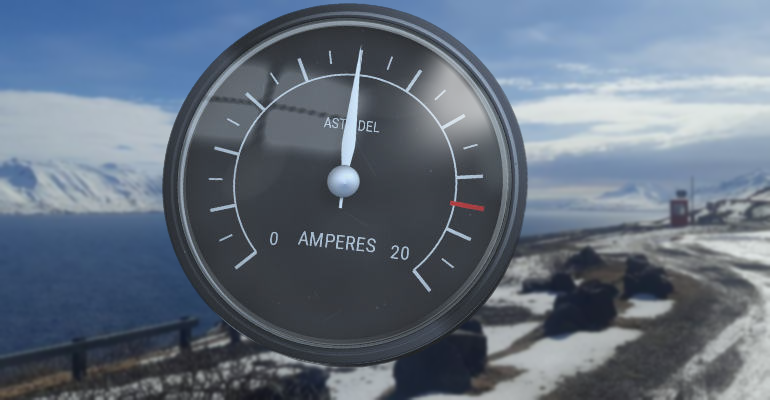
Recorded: 10 A
